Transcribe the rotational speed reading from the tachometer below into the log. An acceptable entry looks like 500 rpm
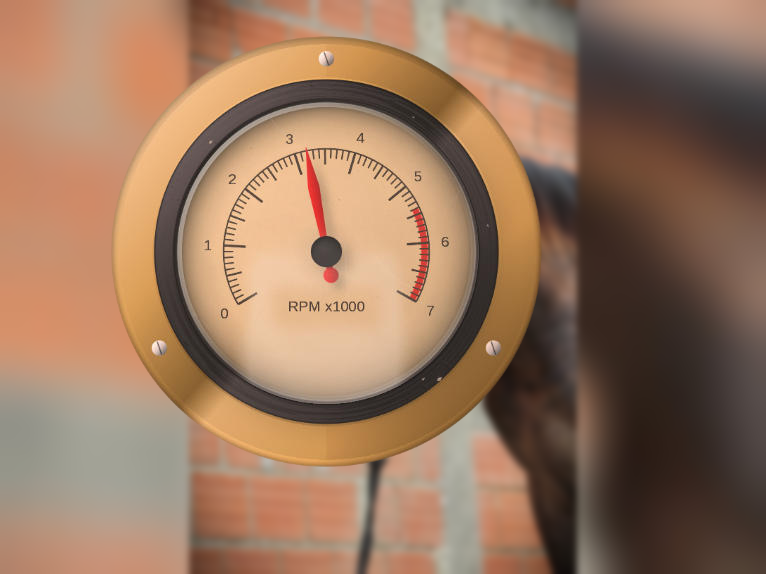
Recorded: 3200 rpm
